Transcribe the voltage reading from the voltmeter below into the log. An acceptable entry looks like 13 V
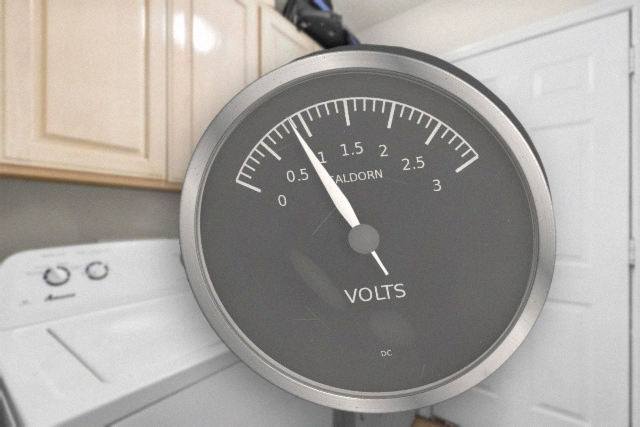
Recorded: 0.9 V
